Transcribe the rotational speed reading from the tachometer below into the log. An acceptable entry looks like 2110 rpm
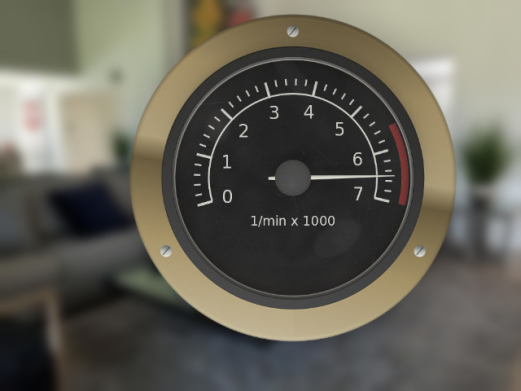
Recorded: 6500 rpm
